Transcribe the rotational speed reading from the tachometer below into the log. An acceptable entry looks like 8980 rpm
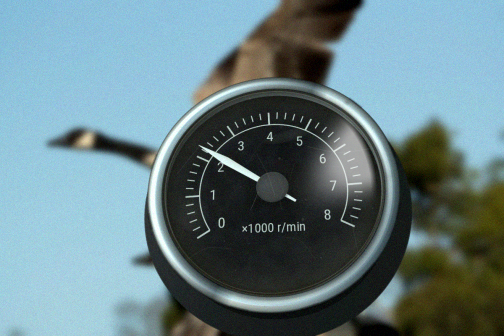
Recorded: 2200 rpm
